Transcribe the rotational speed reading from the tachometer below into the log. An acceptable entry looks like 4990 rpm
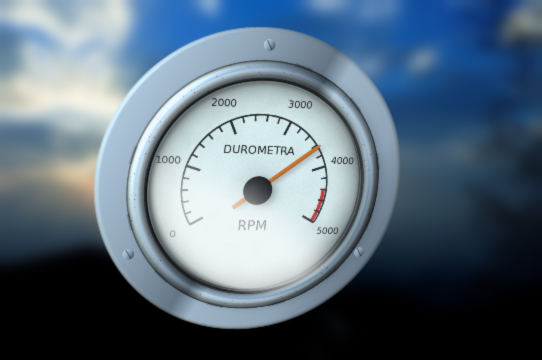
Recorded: 3600 rpm
